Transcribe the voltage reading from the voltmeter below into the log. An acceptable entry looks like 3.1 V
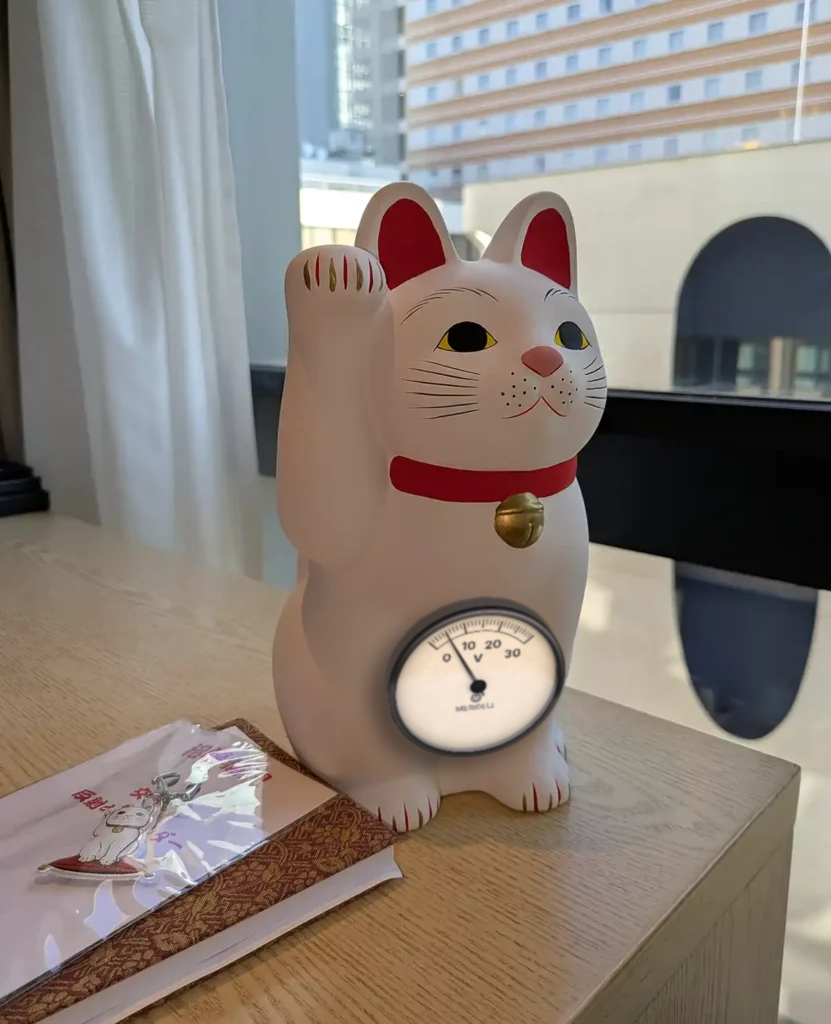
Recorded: 5 V
